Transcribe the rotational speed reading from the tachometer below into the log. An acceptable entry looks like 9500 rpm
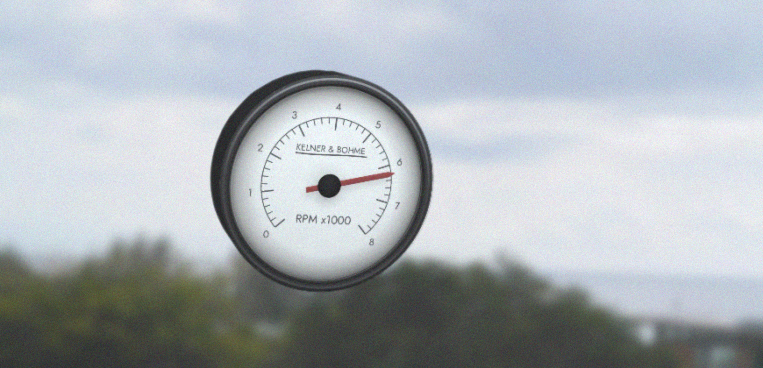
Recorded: 6200 rpm
